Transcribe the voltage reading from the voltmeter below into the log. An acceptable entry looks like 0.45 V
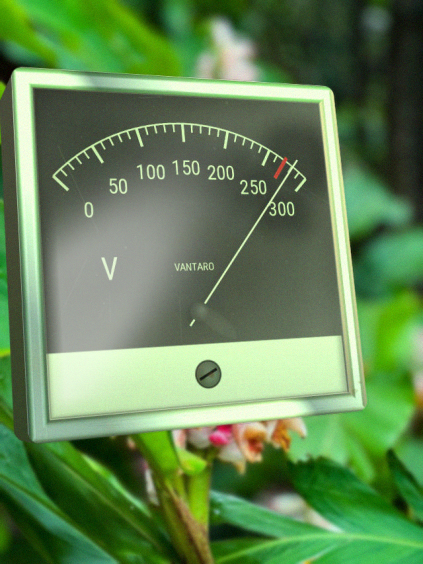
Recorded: 280 V
